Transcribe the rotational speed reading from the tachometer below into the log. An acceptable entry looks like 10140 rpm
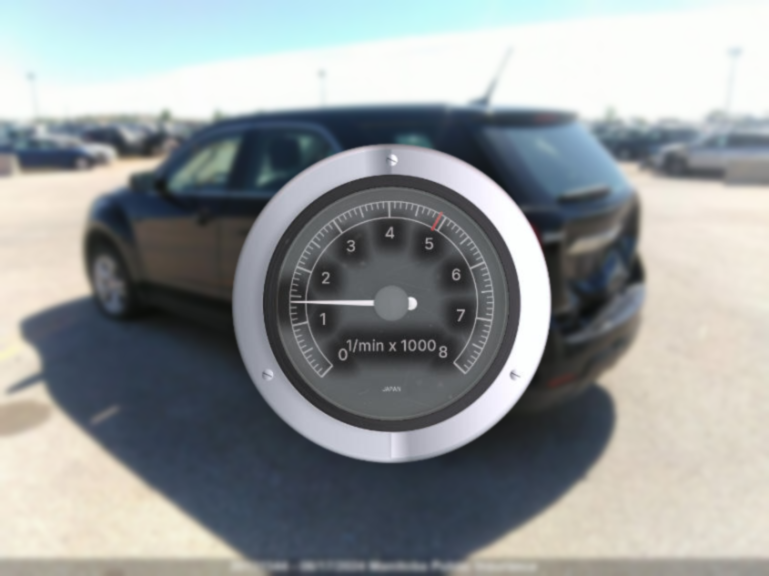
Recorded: 1400 rpm
